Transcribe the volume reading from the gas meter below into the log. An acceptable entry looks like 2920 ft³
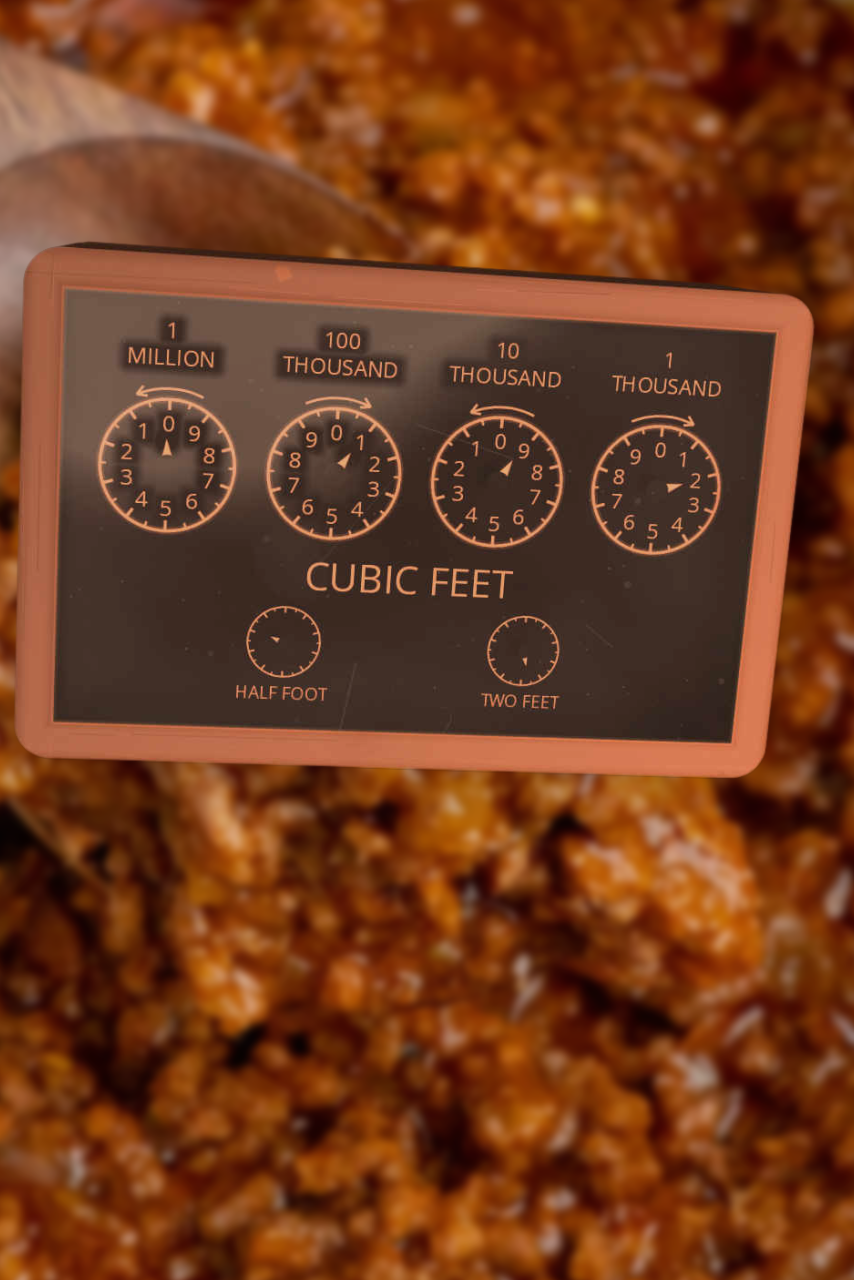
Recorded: 9200 ft³
